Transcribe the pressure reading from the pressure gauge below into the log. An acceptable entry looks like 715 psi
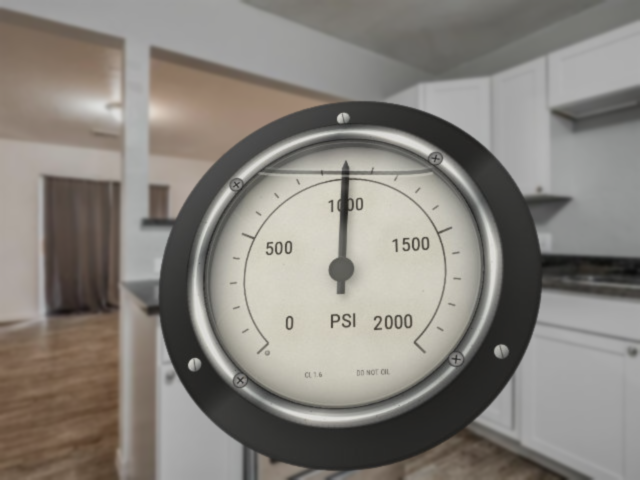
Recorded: 1000 psi
